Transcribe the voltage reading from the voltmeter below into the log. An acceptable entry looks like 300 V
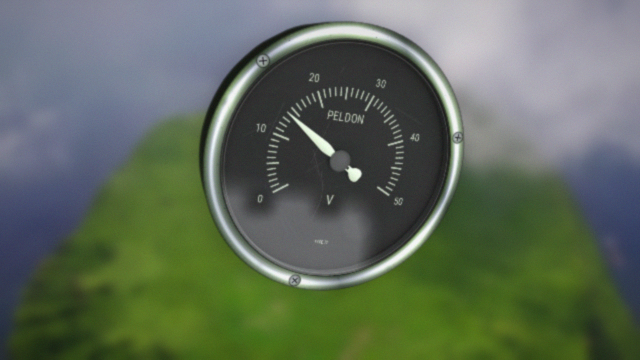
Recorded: 14 V
